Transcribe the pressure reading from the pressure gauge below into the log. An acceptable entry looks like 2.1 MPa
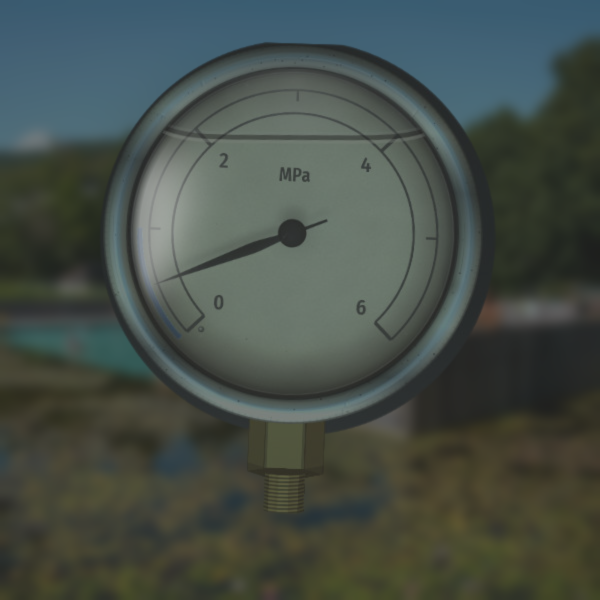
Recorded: 0.5 MPa
